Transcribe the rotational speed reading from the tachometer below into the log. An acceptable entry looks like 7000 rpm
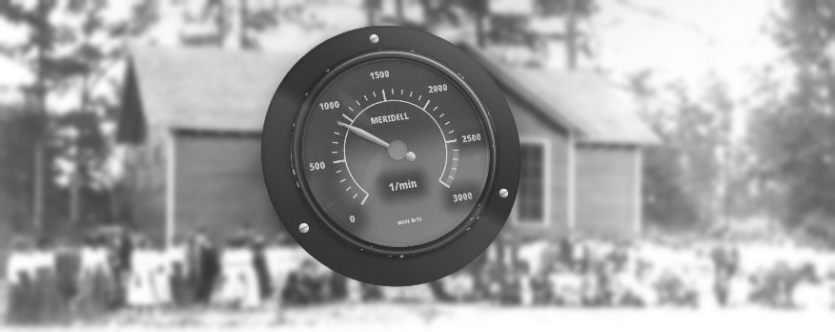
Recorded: 900 rpm
